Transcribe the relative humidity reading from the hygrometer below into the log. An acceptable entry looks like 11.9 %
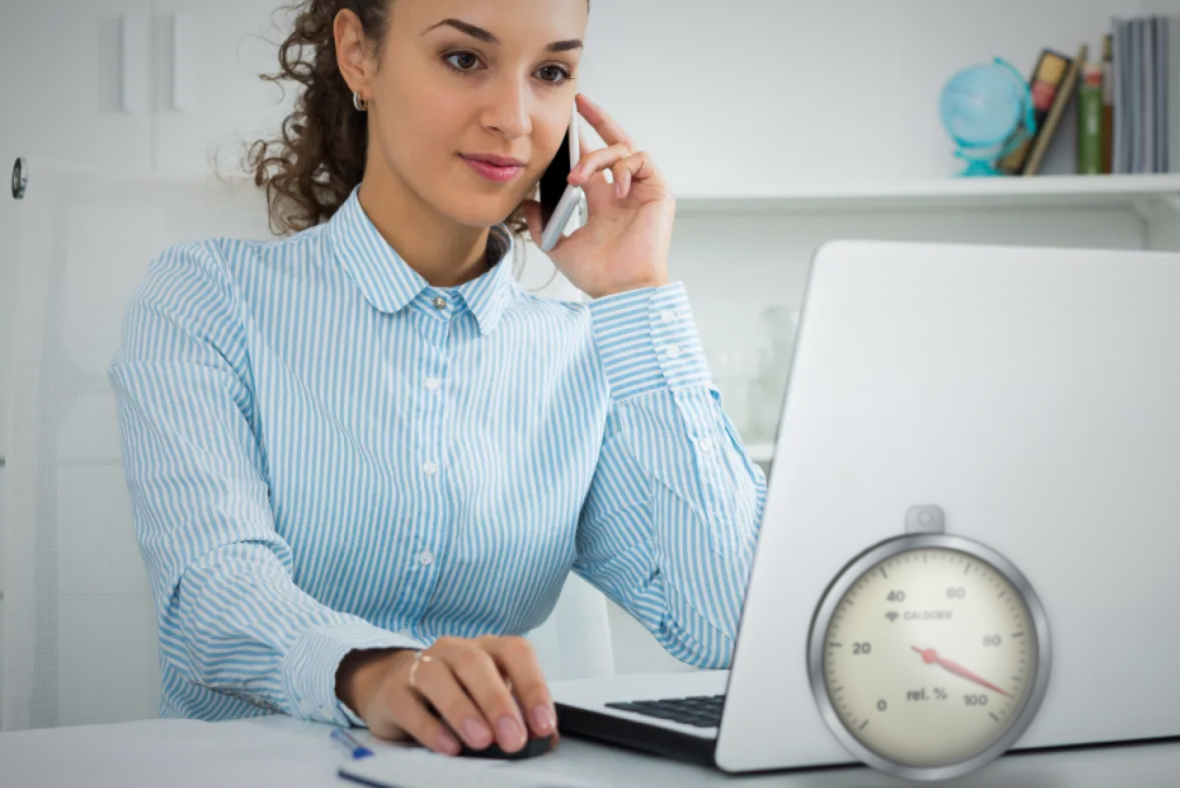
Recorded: 94 %
